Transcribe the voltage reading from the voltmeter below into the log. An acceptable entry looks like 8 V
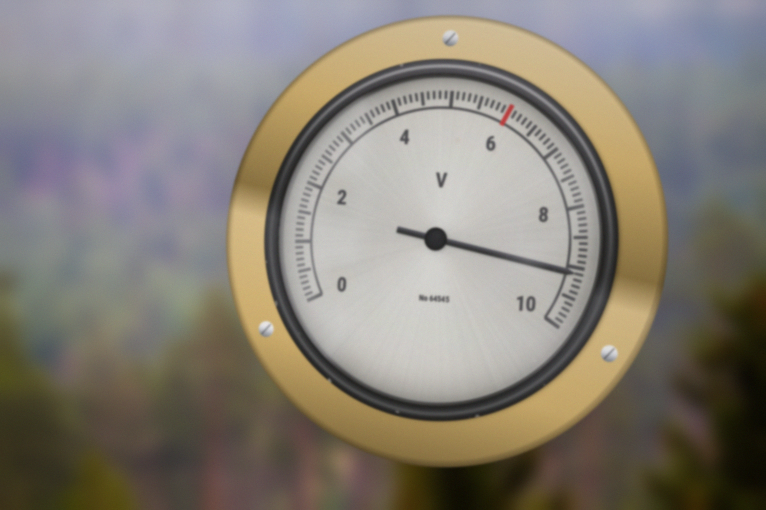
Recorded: 9.1 V
